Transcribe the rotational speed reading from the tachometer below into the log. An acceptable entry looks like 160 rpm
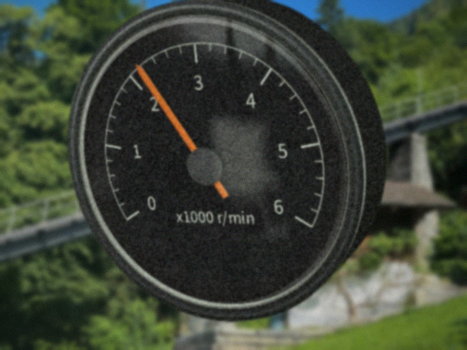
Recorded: 2200 rpm
